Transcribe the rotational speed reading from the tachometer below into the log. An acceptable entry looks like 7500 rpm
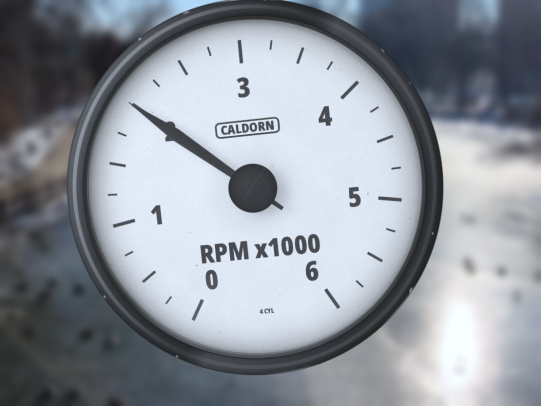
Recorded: 2000 rpm
